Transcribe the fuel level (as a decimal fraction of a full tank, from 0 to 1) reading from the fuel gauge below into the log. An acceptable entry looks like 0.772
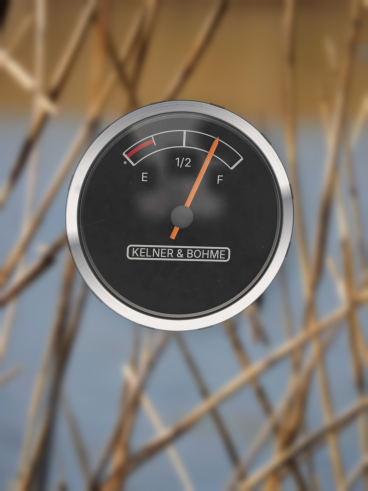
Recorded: 0.75
